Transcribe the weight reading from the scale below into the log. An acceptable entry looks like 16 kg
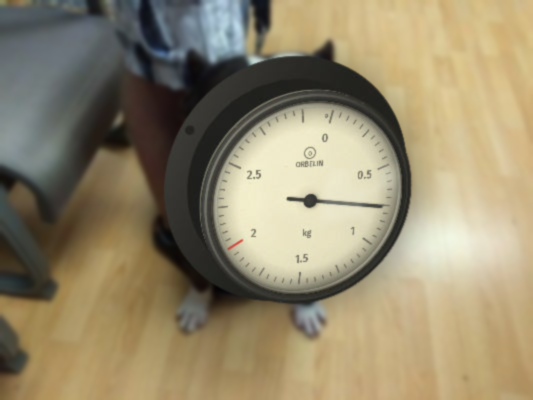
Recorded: 0.75 kg
